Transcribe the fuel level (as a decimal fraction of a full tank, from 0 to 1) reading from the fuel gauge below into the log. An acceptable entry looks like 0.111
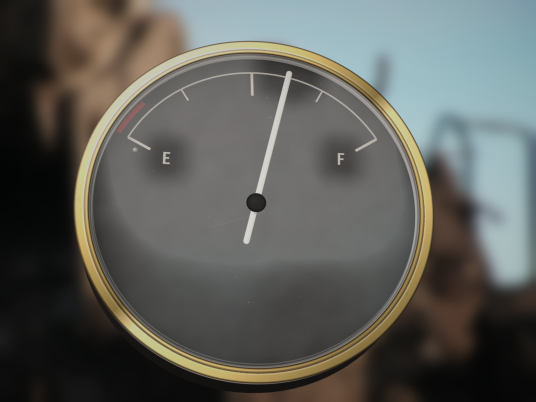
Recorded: 0.625
